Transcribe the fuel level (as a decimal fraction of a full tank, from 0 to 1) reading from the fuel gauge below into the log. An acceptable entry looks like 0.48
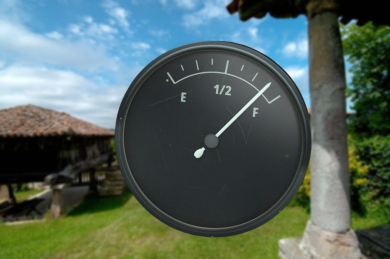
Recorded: 0.875
